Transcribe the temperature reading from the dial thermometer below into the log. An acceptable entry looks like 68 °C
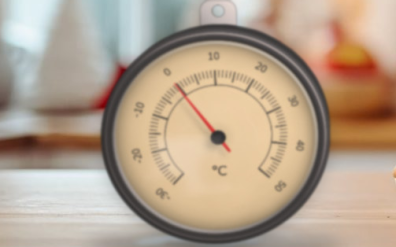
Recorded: 0 °C
